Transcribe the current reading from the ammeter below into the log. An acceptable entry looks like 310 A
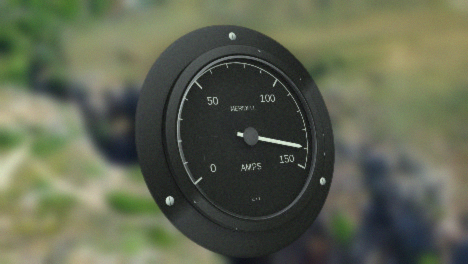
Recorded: 140 A
